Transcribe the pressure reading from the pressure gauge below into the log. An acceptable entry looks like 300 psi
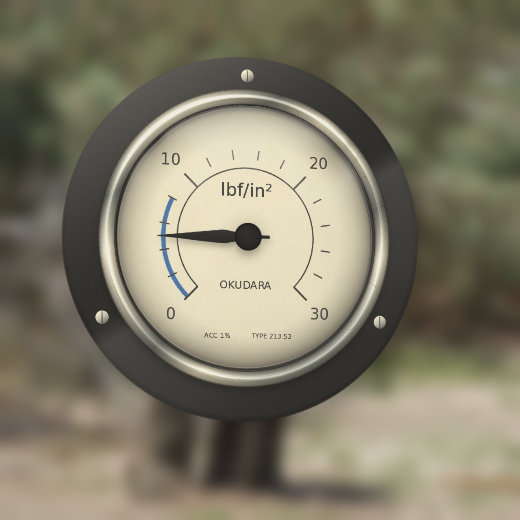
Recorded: 5 psi
